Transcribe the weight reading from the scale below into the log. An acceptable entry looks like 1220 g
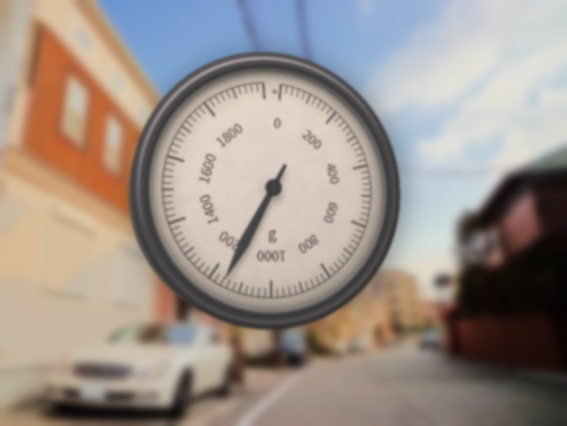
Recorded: 1160 g
